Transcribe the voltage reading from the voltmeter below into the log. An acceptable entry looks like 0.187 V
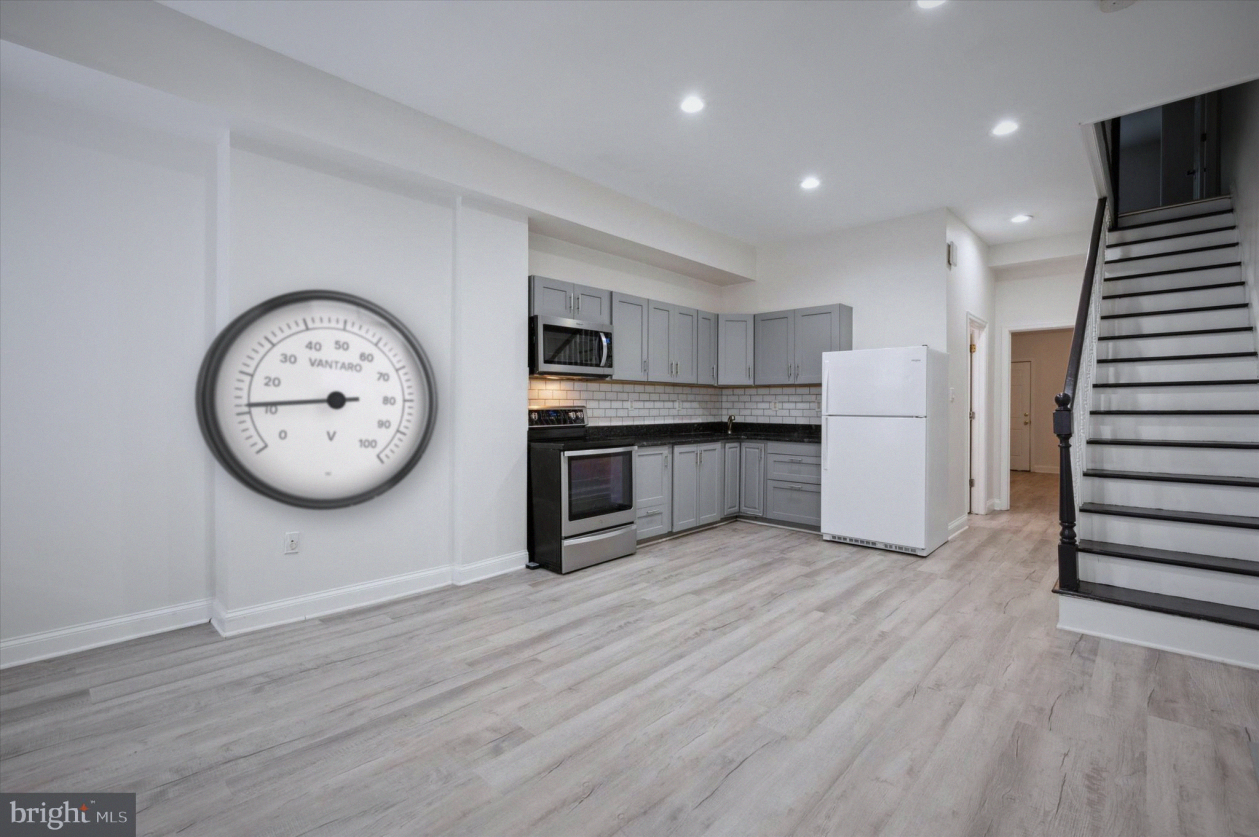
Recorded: 12 V
